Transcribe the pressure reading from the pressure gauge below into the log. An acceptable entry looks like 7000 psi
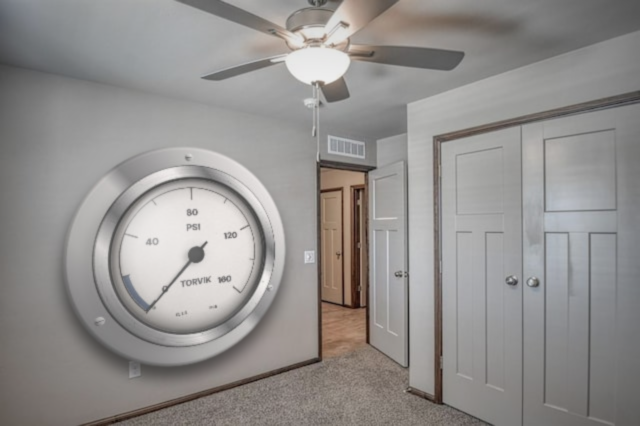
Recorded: 0 psi
